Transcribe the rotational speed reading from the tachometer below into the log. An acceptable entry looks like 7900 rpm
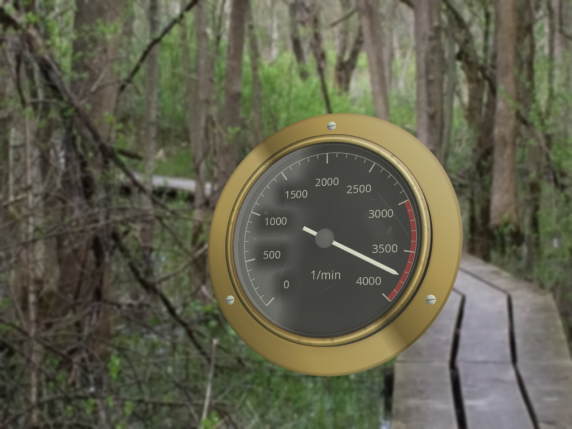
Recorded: 3750 rpm
